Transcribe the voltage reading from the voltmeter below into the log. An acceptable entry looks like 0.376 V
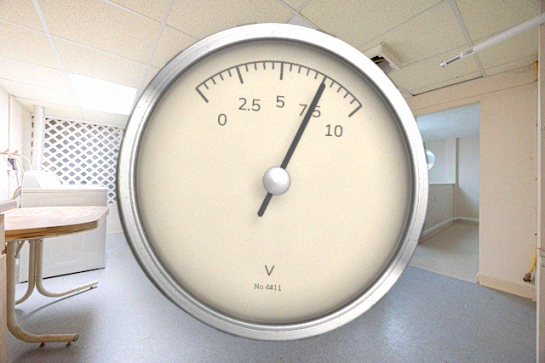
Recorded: 7.5 V
